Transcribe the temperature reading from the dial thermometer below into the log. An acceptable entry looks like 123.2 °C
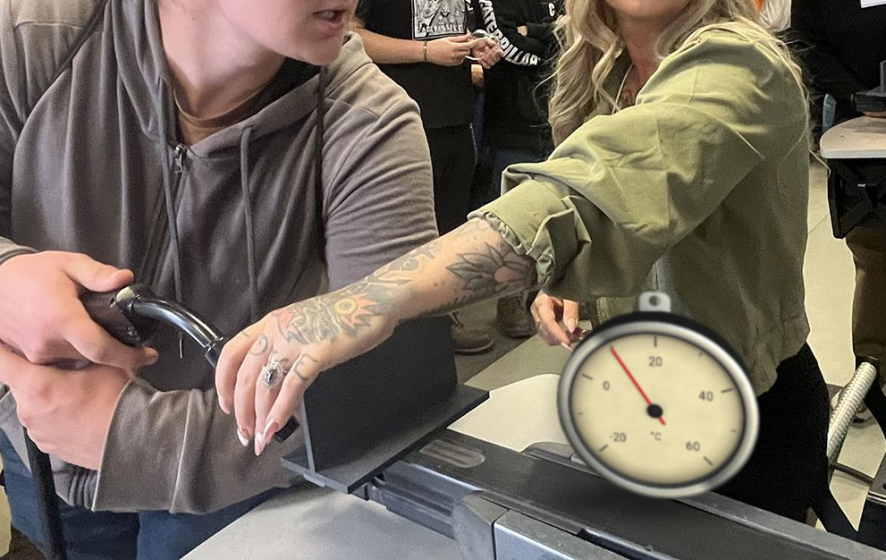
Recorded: 10 °C
